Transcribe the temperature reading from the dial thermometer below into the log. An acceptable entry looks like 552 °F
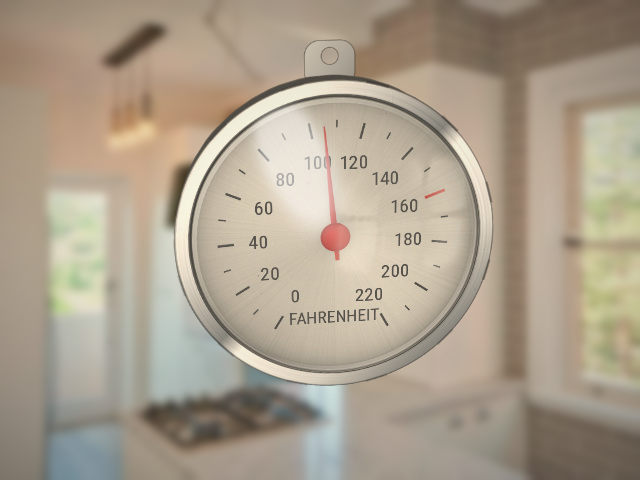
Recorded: 105 °F
